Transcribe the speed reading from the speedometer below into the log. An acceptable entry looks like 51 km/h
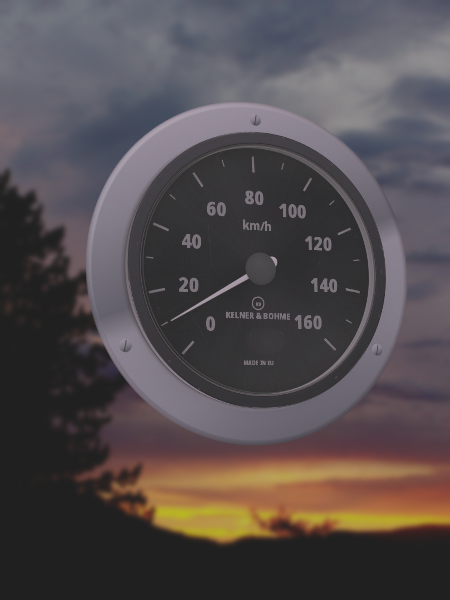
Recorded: 10 km/h
